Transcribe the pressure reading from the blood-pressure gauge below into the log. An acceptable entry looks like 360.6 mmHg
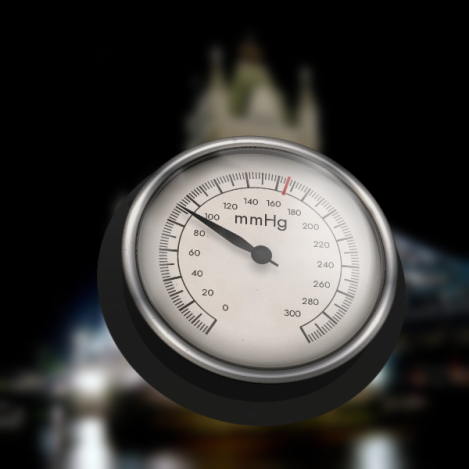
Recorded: 90 mmHg
